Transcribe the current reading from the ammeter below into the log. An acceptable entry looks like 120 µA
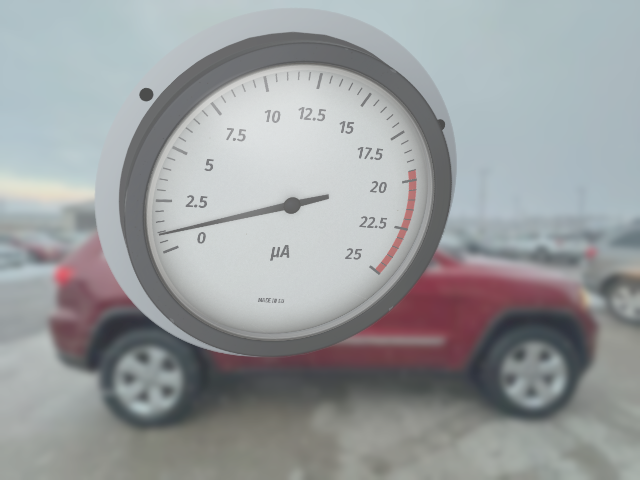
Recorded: 1 µA
